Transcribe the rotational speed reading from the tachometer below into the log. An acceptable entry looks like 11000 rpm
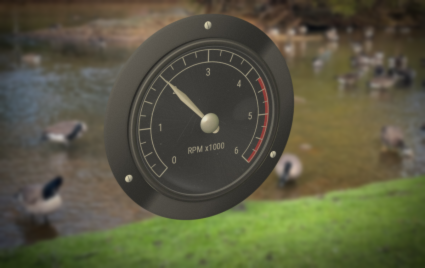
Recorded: 2000 rpm
